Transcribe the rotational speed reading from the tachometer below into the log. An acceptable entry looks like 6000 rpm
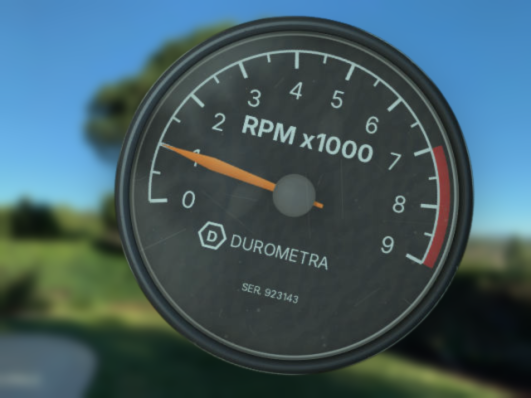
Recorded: 1000 rpm
